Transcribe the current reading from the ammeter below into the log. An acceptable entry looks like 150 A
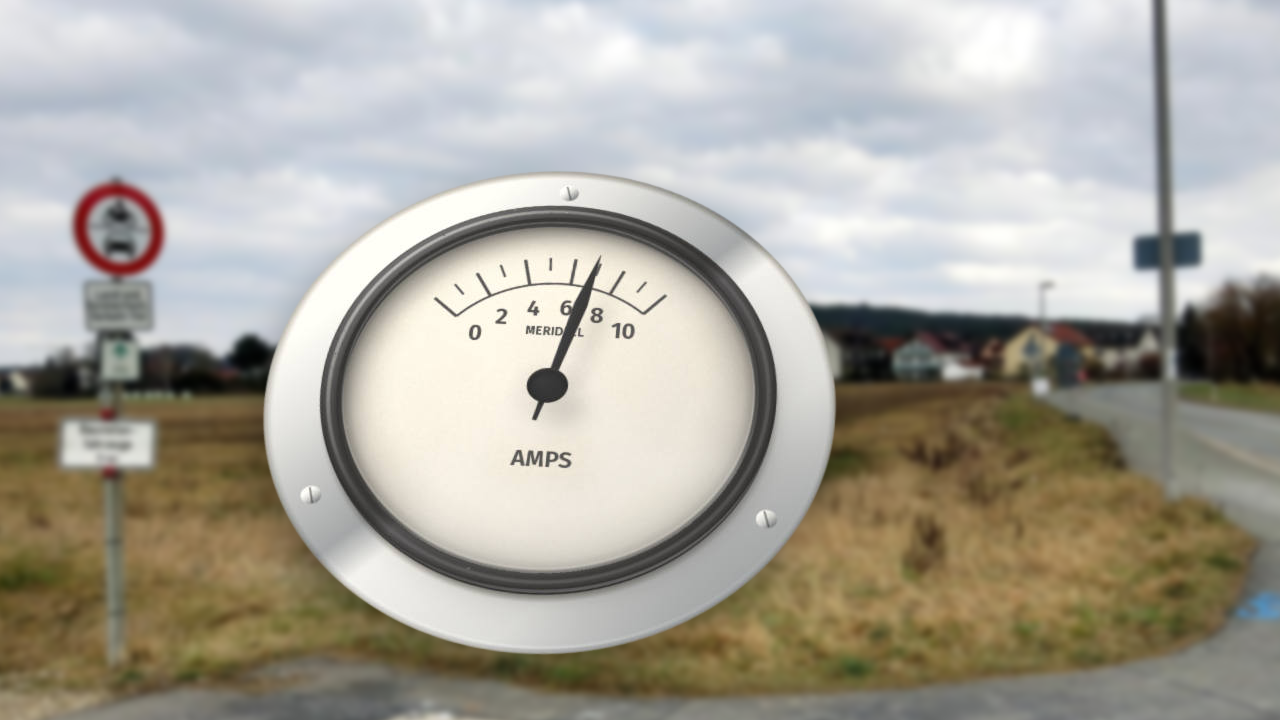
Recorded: 7 A
